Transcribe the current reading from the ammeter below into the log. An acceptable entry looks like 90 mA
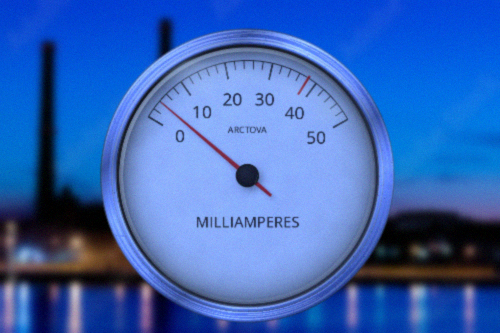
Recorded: 4 mA
